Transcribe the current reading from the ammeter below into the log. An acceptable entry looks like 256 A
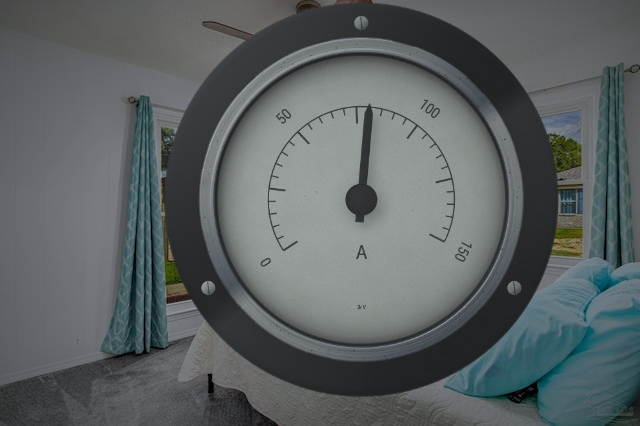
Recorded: 80 A
